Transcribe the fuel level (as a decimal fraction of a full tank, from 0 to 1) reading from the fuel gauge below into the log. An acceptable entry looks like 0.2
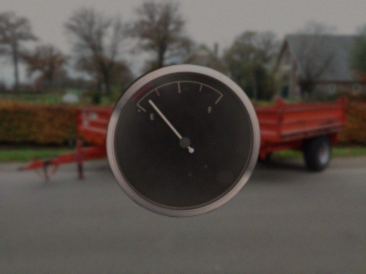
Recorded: 0.125
